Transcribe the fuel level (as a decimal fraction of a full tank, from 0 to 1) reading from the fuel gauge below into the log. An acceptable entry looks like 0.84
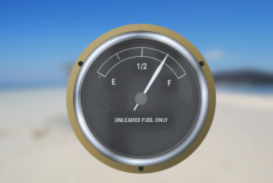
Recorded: 0.75
